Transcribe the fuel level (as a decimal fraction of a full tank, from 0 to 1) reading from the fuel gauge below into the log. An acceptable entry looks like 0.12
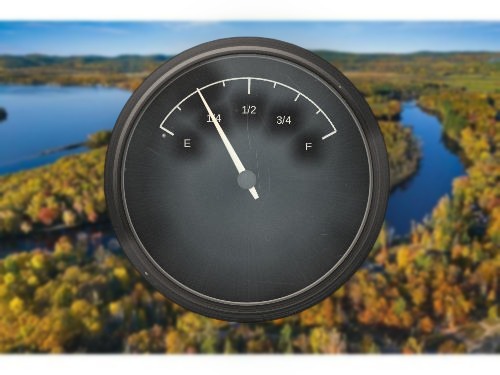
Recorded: 0.25
